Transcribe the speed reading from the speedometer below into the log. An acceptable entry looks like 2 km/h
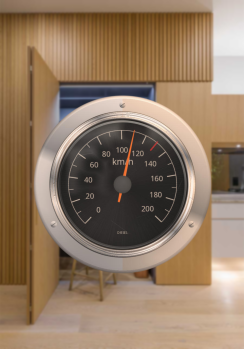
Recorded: 110 km/h
